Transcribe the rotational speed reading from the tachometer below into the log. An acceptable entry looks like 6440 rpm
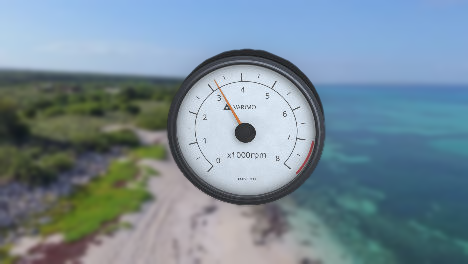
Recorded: 3250 rpm
